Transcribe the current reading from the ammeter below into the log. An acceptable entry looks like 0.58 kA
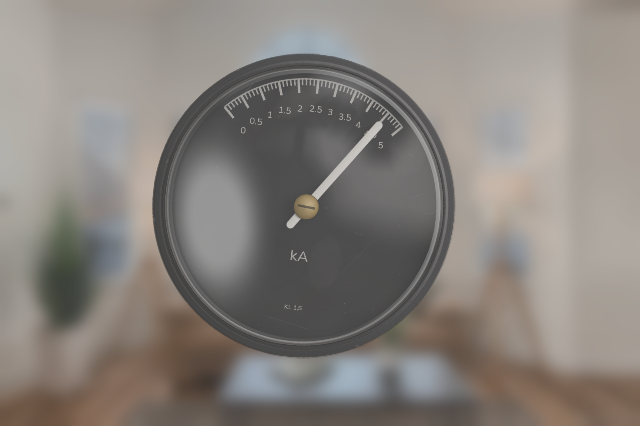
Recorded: 4.5 kA
